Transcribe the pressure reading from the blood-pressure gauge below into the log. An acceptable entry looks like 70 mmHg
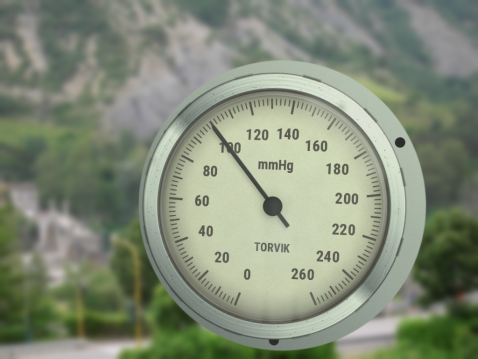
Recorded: 100 mmHg
